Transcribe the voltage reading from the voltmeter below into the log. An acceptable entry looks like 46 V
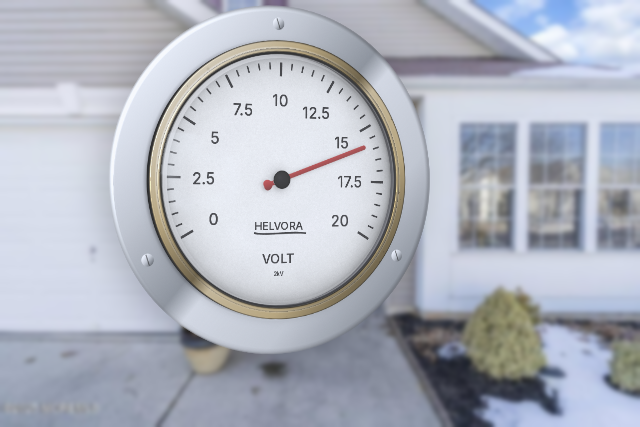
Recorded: 15.75 V
